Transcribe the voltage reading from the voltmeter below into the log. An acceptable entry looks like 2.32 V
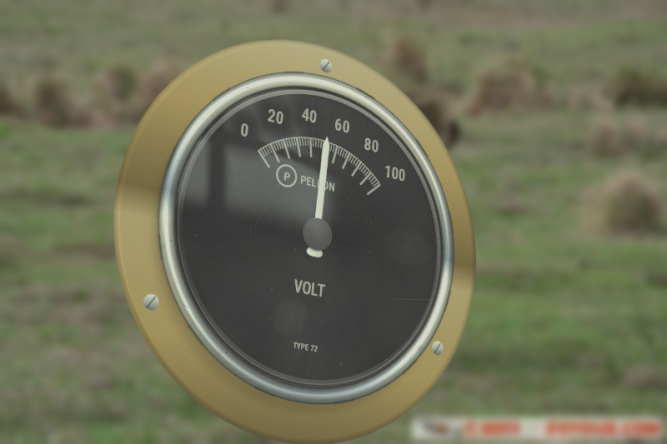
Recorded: 50 V
